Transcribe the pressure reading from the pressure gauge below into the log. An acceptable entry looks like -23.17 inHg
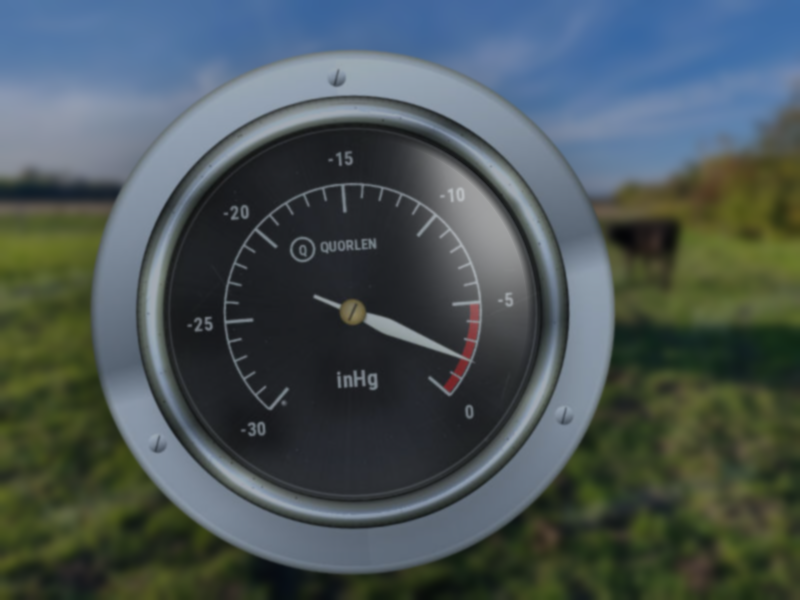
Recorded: -2 inHg
